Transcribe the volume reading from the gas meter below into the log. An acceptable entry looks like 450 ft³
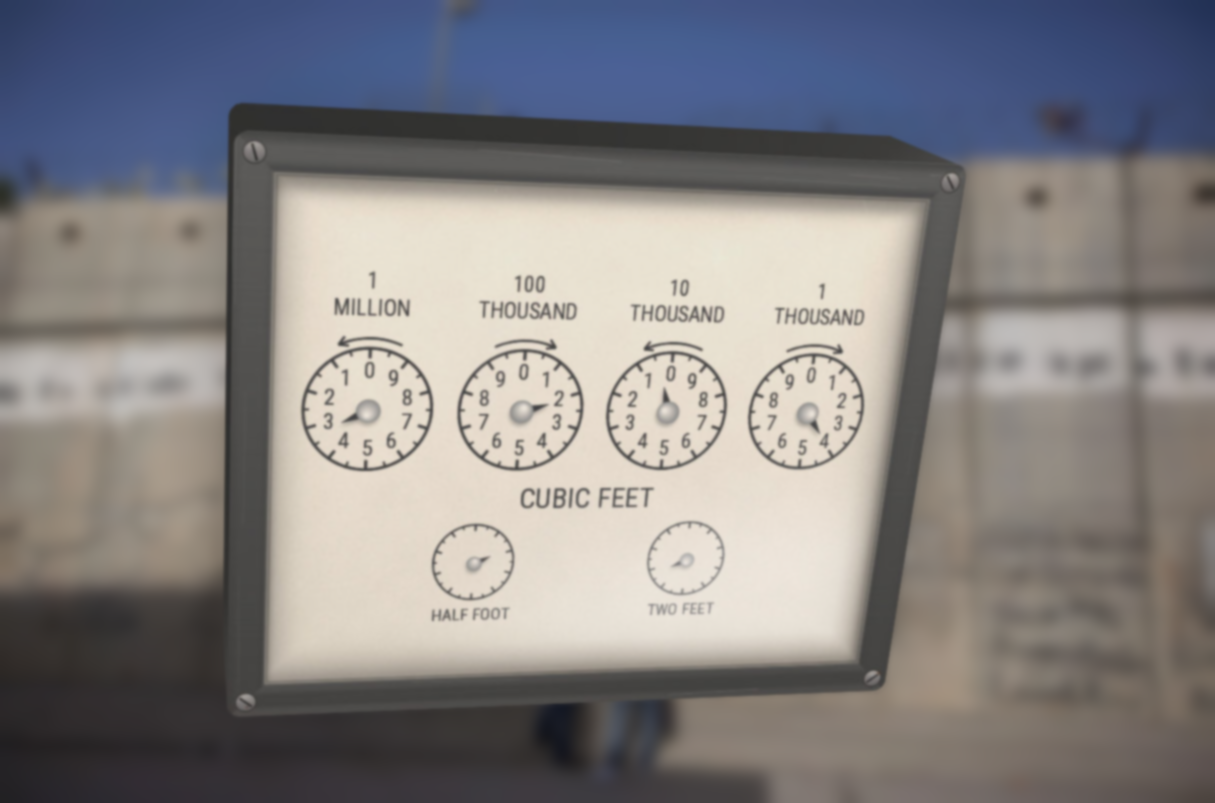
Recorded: 320400 ft³
